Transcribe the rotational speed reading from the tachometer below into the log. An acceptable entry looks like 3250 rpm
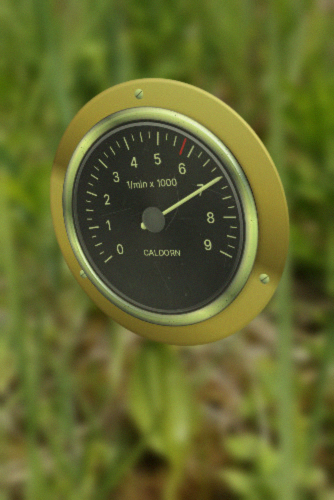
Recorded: 7000 rpm
